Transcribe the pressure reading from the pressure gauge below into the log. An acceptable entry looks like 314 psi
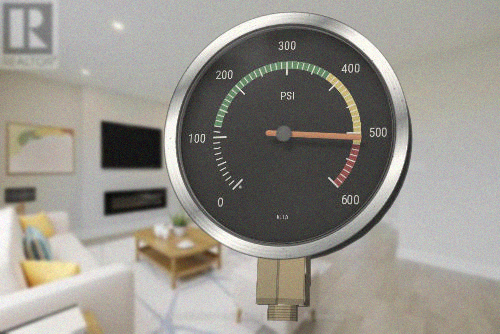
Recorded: 510 psi
